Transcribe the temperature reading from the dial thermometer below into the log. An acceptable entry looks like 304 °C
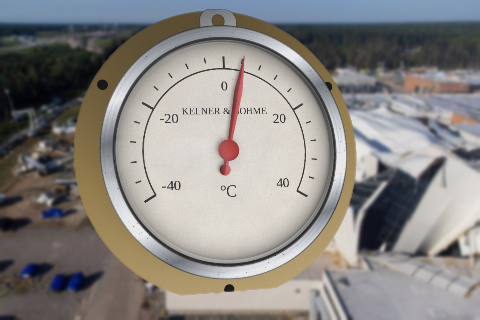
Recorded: 4 °C
